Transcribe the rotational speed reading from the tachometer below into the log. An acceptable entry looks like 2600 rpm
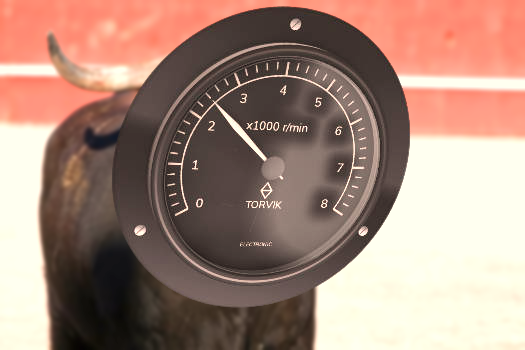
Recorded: 2400 rpm
